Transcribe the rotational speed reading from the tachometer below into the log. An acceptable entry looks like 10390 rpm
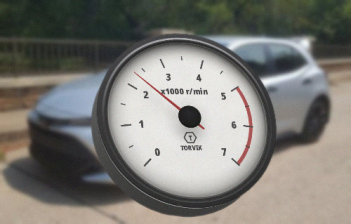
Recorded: 2250 rpm
